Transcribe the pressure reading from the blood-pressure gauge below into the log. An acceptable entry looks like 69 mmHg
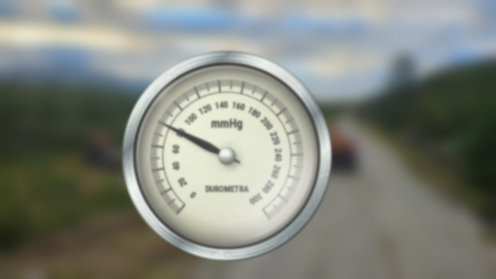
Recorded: 80 mmHg
